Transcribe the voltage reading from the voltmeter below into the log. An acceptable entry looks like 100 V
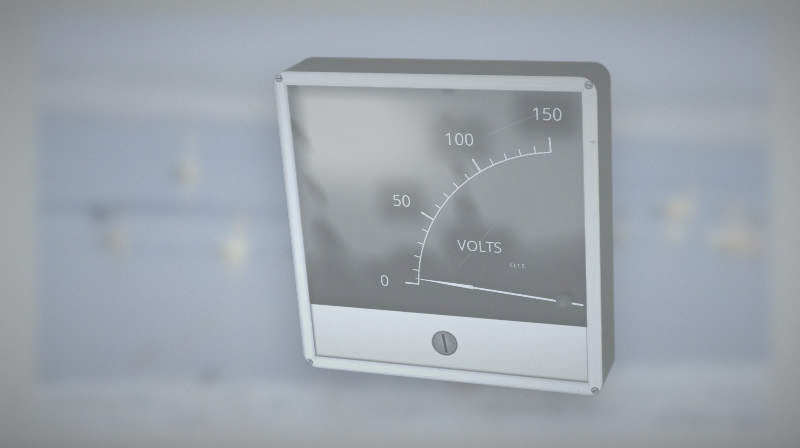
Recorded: 5 V
